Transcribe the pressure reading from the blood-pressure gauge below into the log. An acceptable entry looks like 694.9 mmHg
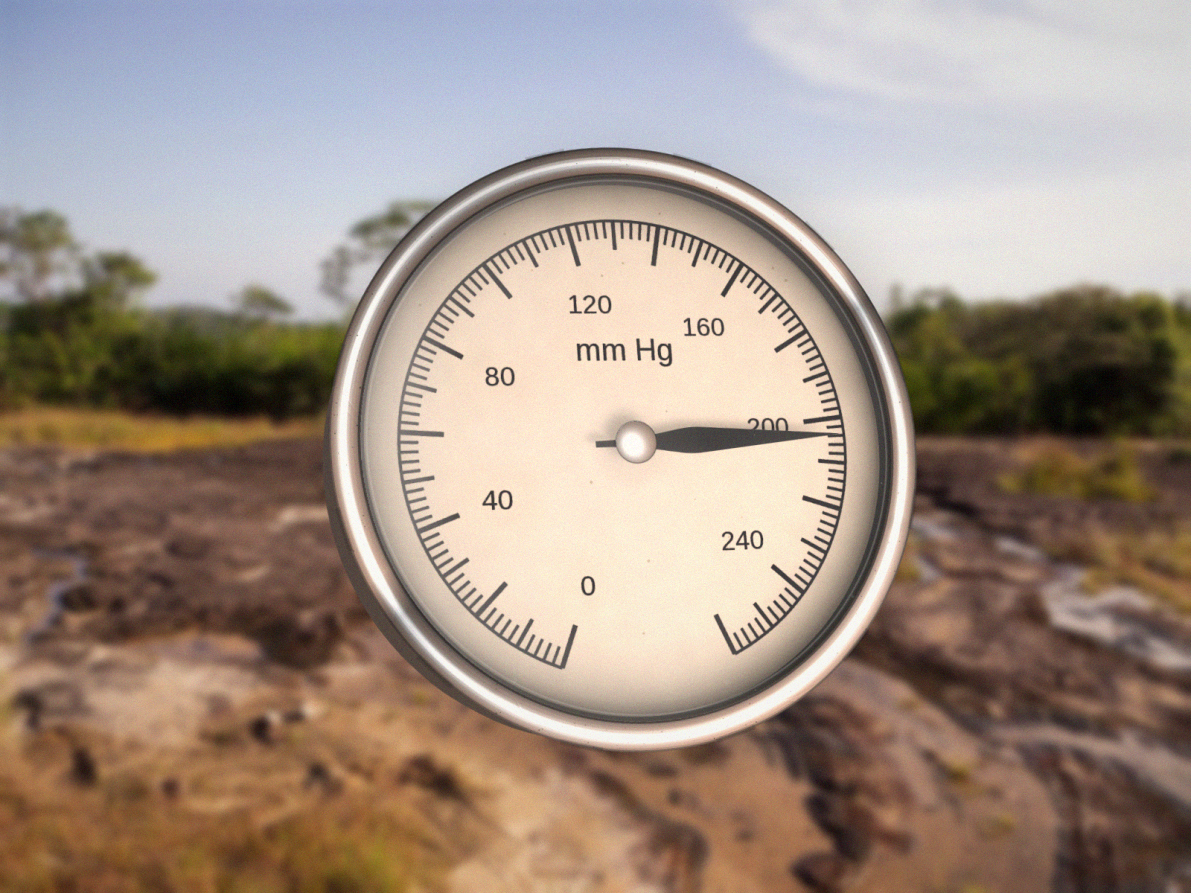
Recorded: 204 mmHg
